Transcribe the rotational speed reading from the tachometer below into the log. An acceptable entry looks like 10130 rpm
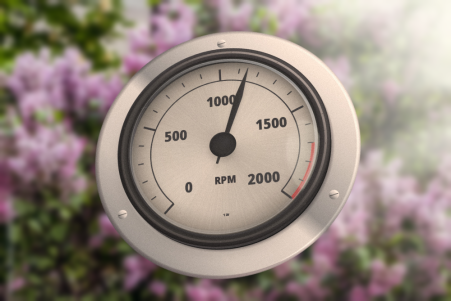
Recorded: 1150 rpm
